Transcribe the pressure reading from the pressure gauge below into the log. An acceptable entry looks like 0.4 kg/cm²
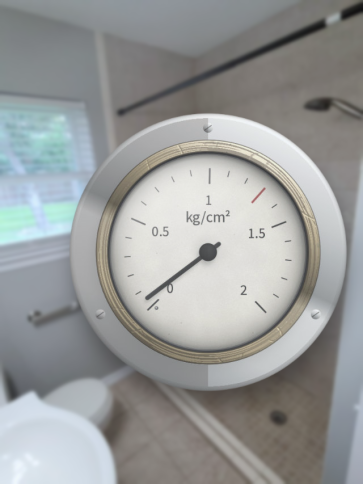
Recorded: 0.05 kg/cm²
